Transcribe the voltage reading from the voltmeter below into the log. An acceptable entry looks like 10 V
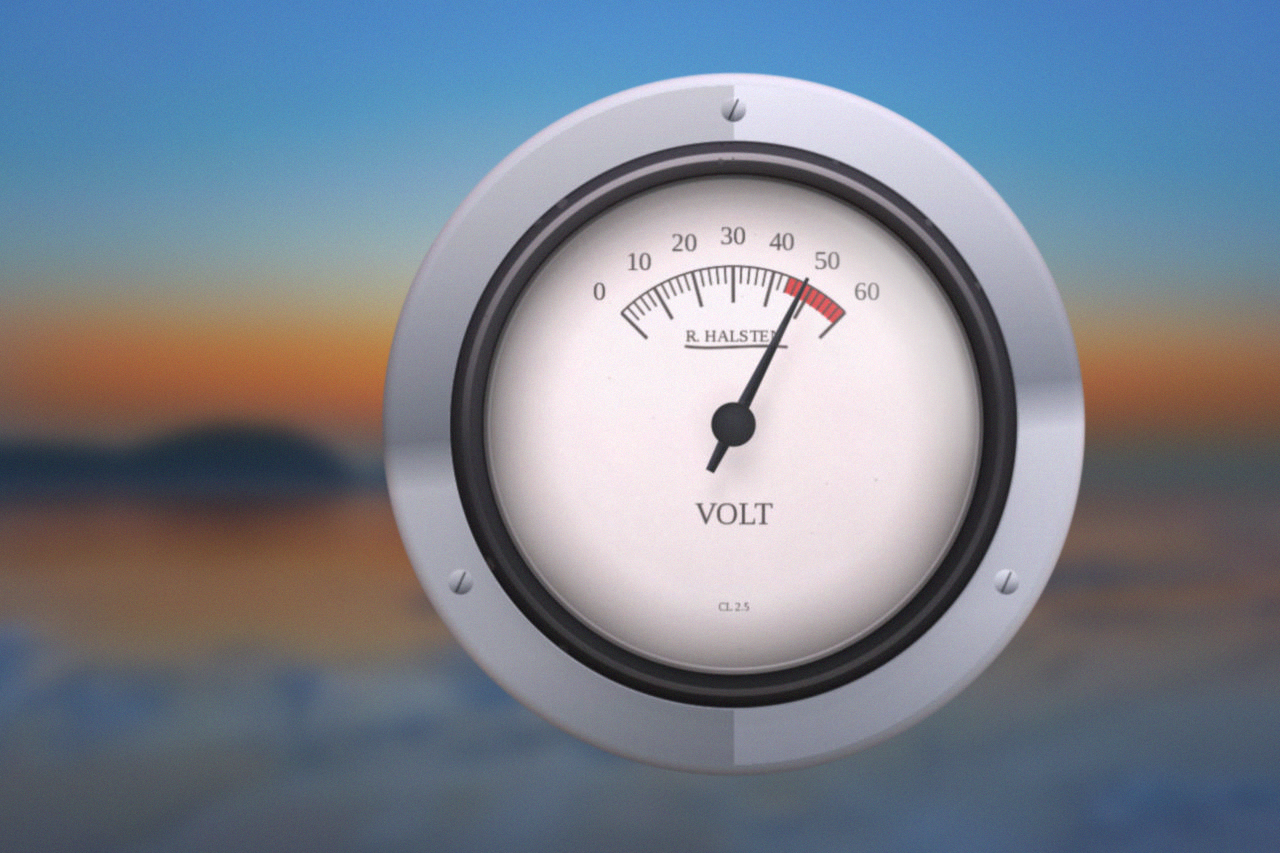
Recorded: 48 V
